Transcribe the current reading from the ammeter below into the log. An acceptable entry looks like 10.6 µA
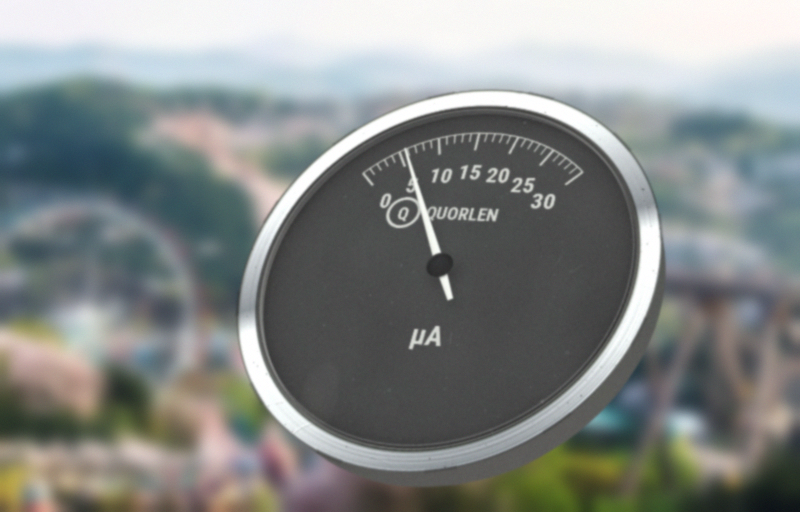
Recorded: 6 µA
